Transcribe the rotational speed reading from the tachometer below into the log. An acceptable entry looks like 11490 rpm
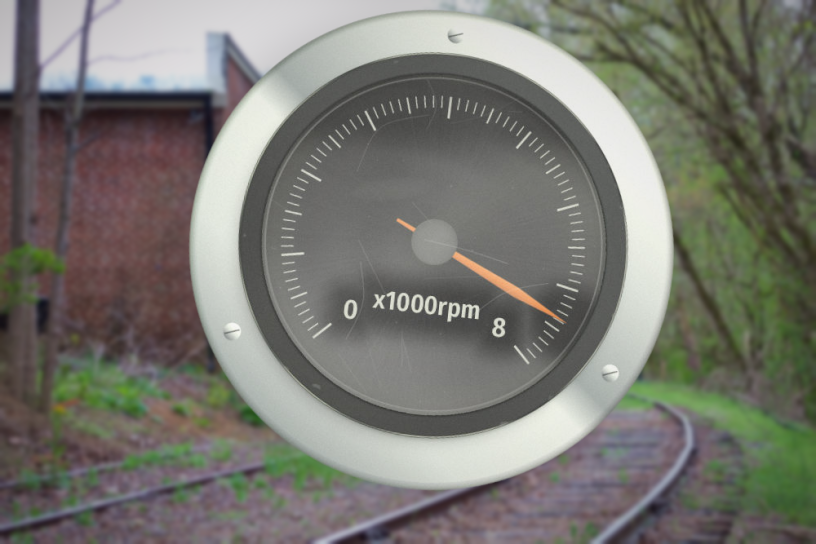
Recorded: 7400 rpm
